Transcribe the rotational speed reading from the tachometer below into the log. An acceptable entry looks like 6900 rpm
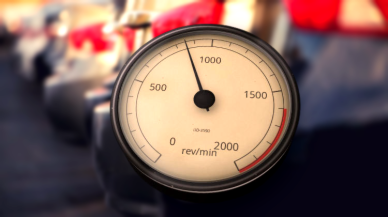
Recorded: 850 rpm
